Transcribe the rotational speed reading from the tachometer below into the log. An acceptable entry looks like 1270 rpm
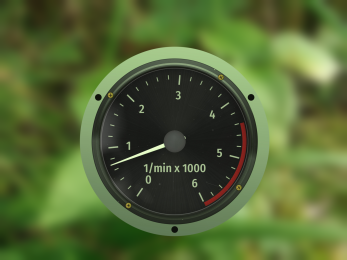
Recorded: 700 rpm
